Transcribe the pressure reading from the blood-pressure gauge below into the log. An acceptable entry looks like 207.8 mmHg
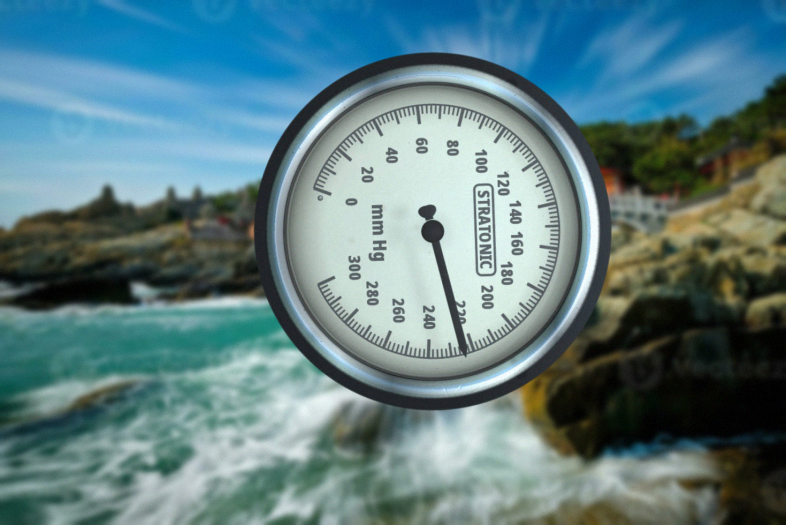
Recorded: 224 mmHg
